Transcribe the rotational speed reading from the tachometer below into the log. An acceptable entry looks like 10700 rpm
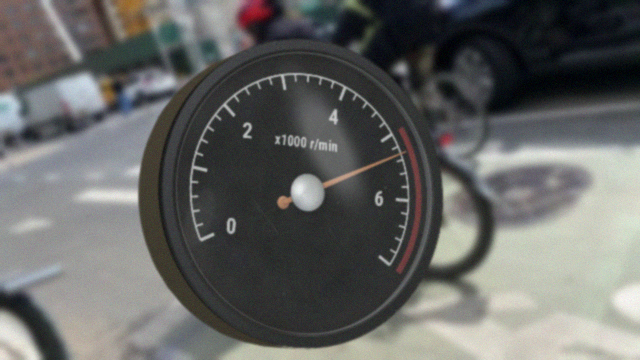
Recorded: 5300 rpm
